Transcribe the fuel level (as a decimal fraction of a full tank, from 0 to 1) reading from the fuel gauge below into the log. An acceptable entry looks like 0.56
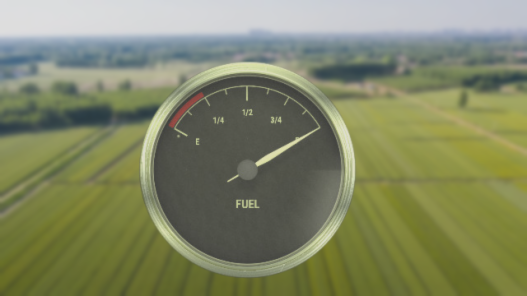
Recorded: 1
